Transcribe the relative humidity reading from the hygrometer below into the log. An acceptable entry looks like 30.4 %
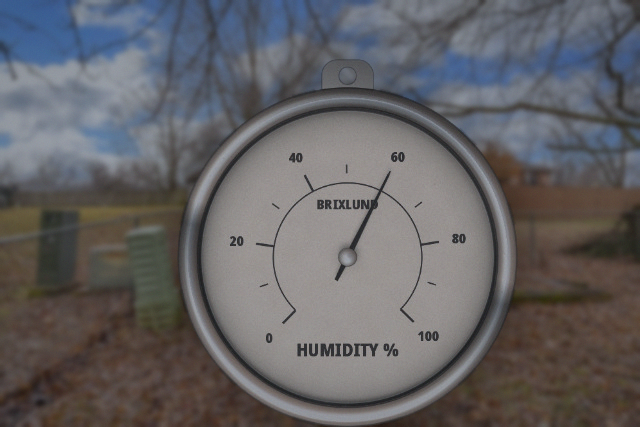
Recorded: 60 %
